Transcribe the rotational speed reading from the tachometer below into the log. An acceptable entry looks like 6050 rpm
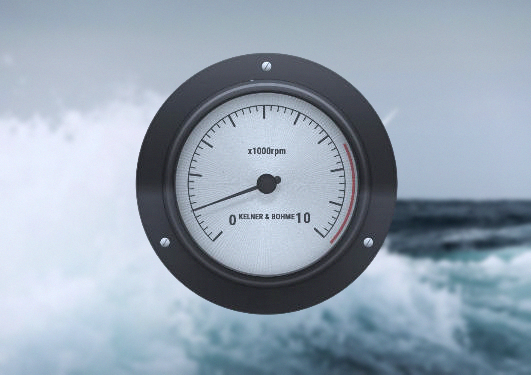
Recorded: 1000 rpm
